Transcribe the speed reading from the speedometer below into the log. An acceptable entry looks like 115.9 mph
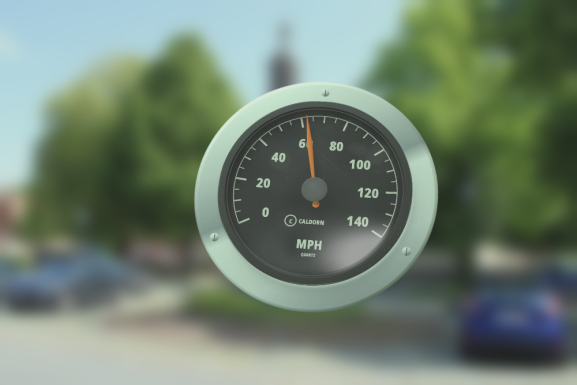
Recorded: 62.5 mph
